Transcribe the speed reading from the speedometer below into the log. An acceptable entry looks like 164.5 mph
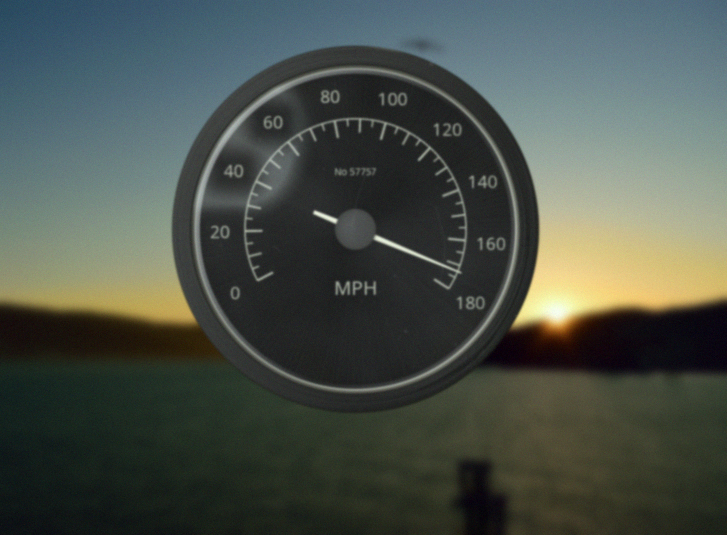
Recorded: 172.5 mph
